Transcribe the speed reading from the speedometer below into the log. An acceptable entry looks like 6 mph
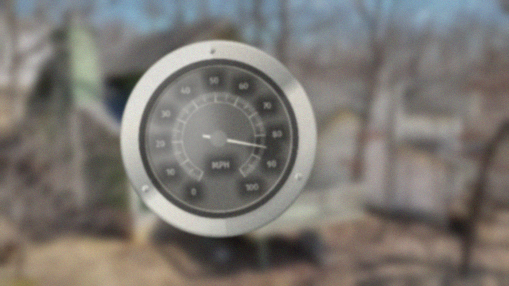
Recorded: 85 mph
